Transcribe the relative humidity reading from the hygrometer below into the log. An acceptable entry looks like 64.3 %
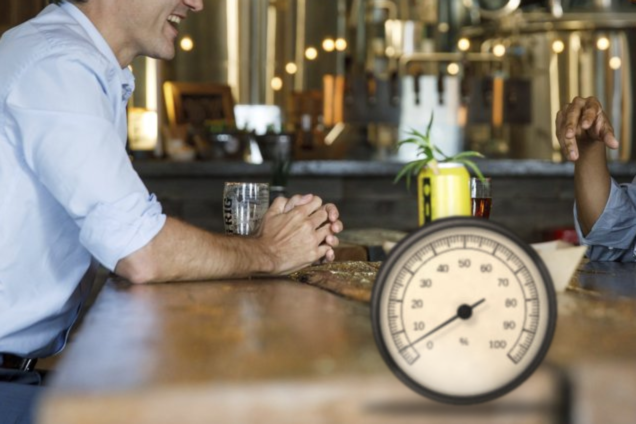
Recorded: 5 %
